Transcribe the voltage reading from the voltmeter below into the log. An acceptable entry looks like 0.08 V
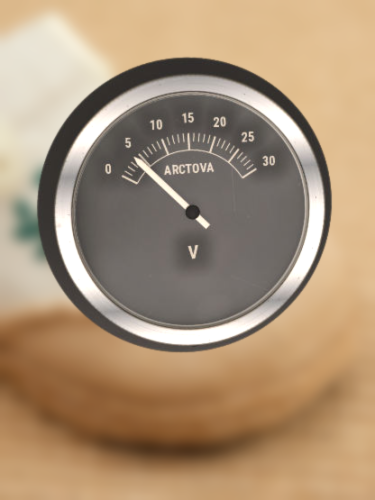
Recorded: 4 V
